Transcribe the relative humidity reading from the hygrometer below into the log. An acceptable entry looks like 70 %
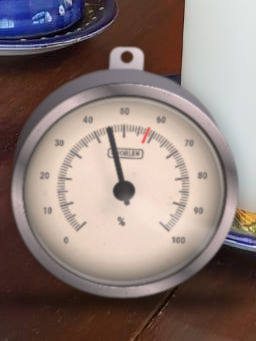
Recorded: 45 %
